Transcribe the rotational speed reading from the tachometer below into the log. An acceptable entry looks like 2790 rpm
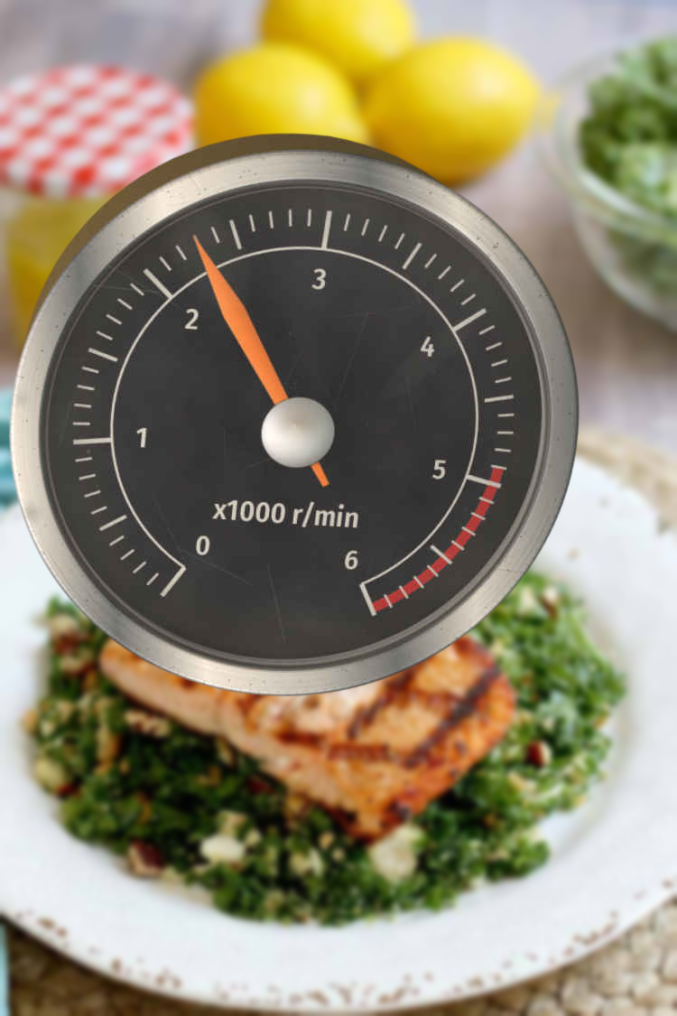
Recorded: 2300 rpm
